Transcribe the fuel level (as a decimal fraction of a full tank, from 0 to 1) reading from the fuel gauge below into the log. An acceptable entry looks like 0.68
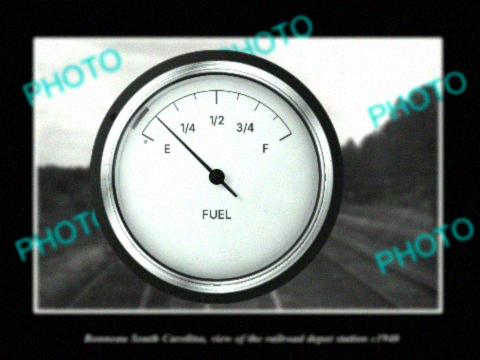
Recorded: 0.125
